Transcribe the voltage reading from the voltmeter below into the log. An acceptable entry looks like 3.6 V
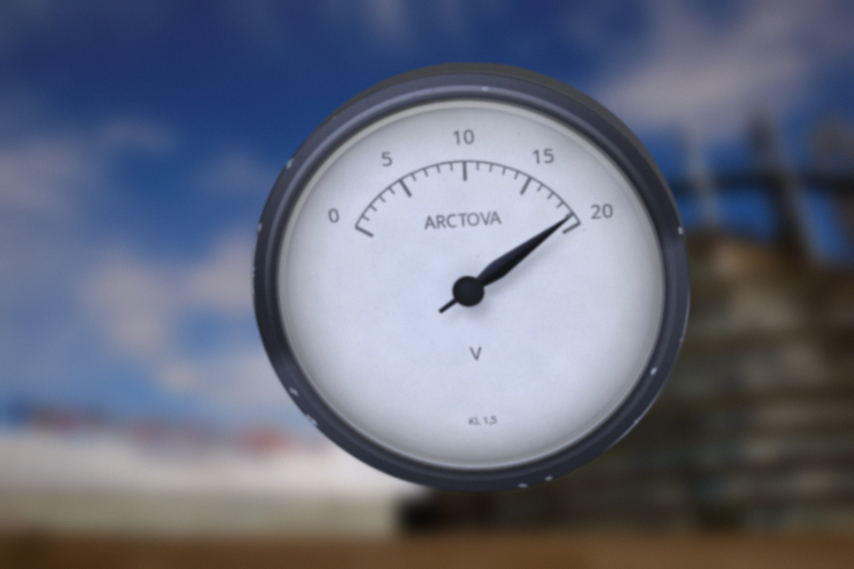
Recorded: 19 V
